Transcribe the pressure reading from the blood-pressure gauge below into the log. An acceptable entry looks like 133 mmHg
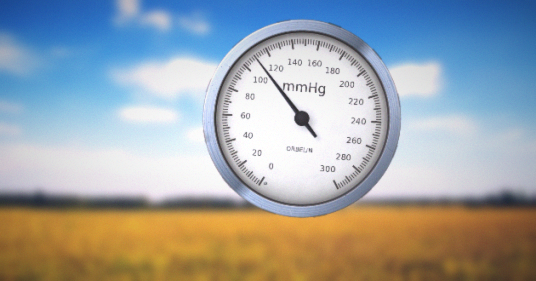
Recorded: 110 mmHg
